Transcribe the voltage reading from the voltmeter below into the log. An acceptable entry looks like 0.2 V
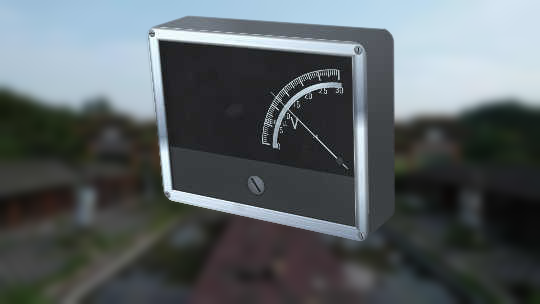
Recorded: 12.5 V
